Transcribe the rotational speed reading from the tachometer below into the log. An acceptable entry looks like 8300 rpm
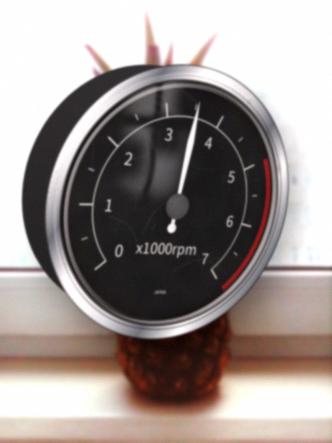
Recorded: 3500 rpm
